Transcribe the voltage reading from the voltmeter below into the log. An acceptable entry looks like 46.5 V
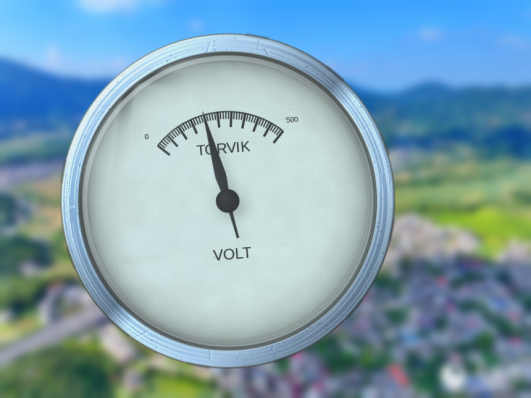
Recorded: 200 V
